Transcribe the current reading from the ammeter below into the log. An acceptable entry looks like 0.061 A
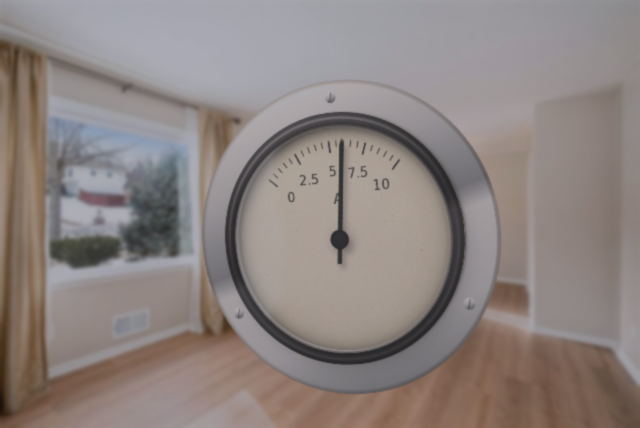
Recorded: 6 A
